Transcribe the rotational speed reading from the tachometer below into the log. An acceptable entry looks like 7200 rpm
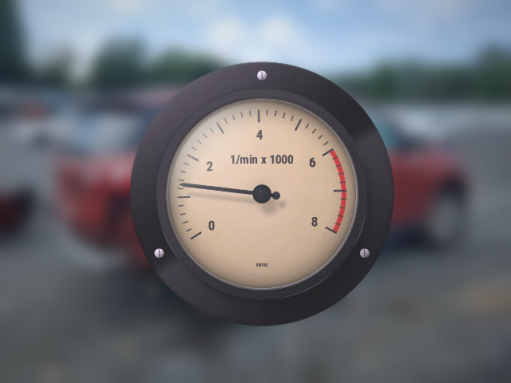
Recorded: 1300 rpm
